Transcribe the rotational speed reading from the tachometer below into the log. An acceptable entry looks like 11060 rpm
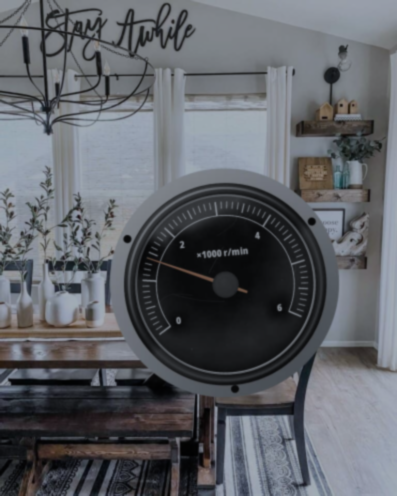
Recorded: 1400 rpm
